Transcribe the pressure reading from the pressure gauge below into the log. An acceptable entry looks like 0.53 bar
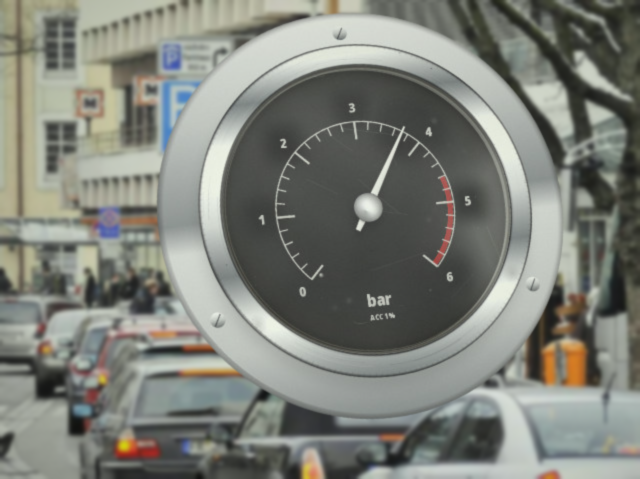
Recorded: 3.7 bar
